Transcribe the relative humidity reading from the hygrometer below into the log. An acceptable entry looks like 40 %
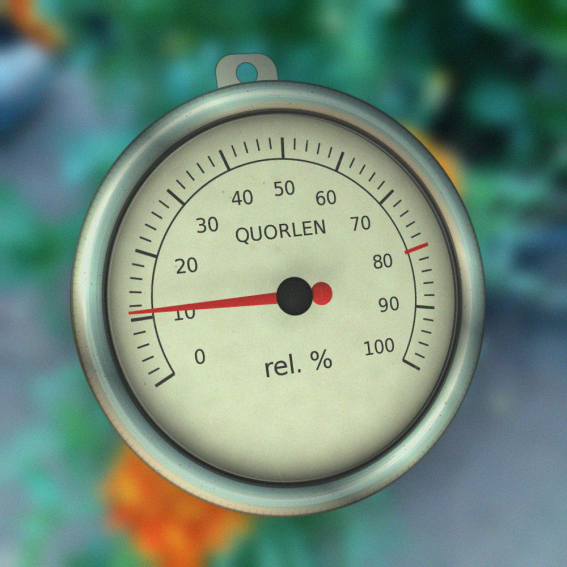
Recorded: 11 %
